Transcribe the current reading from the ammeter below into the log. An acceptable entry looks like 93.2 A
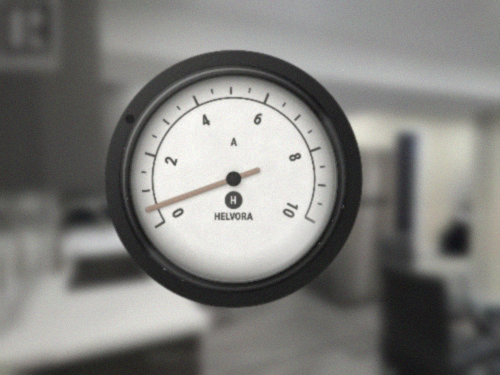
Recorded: 0.5 A
